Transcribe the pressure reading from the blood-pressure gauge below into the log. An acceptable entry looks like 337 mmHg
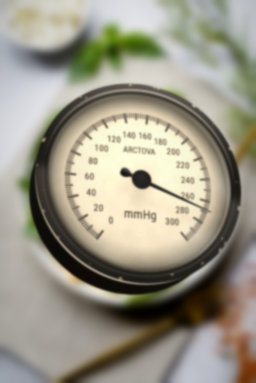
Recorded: 270 mmHg
